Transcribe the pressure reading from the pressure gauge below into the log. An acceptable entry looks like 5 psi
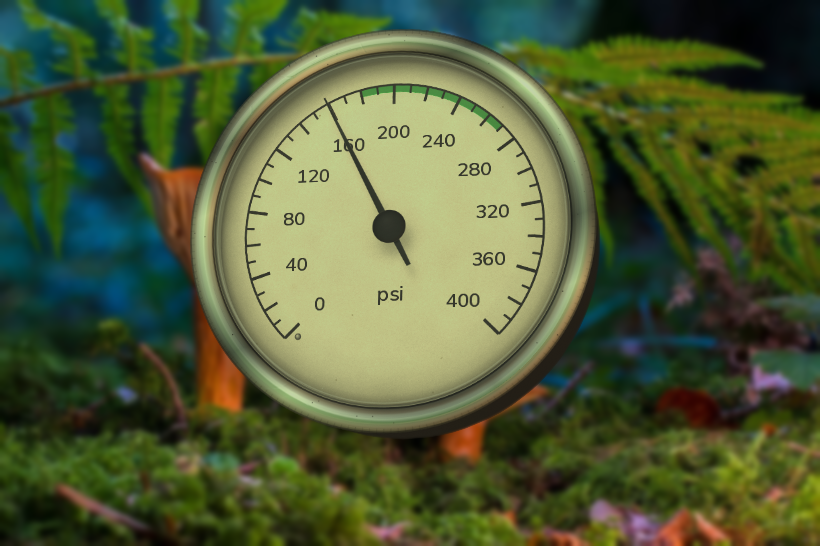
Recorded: 160 psi
